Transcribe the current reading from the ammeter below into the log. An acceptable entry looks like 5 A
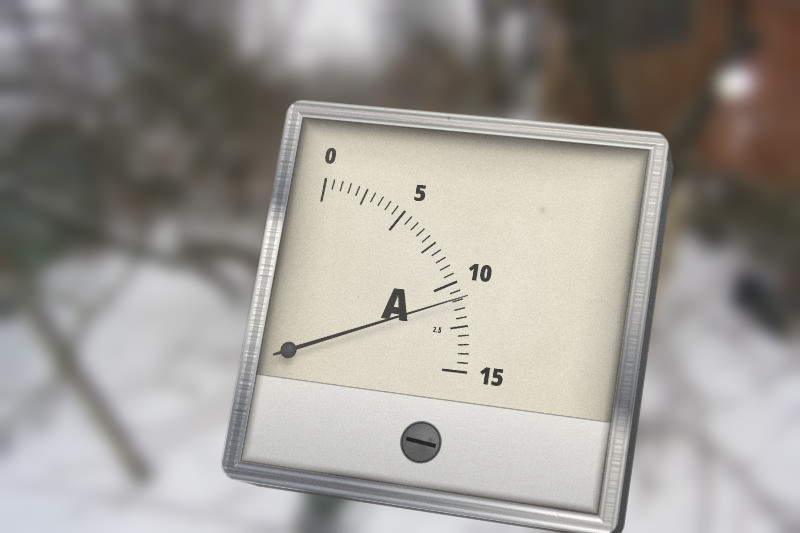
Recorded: 11 A
